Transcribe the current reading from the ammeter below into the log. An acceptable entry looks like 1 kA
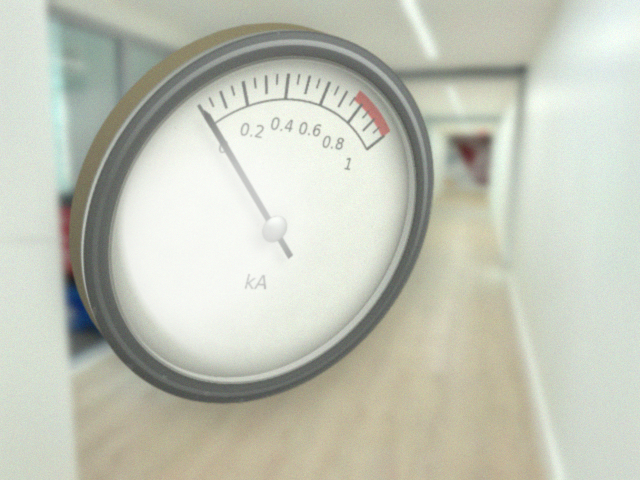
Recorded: 0 kA
